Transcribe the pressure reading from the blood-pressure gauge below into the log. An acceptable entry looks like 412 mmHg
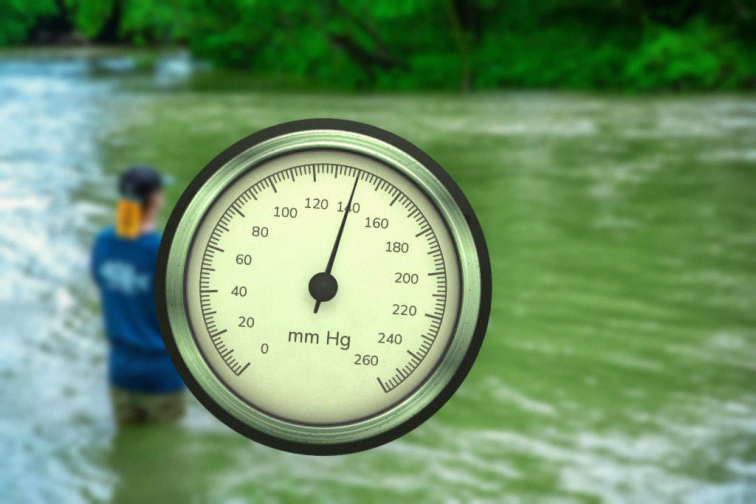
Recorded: 140 mmHg
